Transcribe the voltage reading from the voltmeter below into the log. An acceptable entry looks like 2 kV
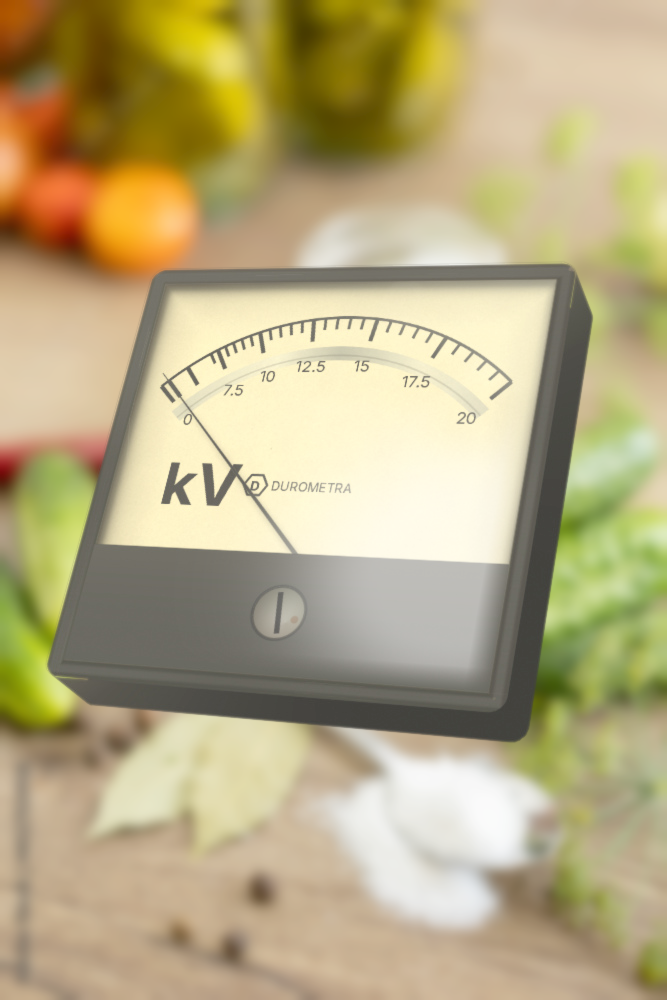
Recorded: 2.5 kV
